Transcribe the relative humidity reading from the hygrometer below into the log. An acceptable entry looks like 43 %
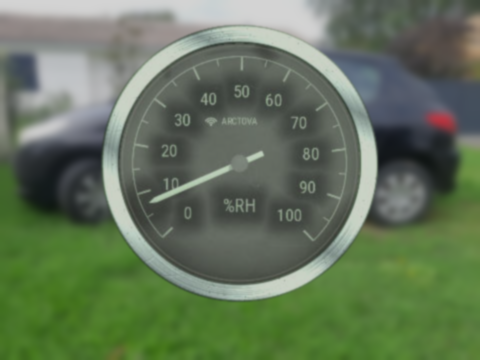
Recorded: 7.5 %
